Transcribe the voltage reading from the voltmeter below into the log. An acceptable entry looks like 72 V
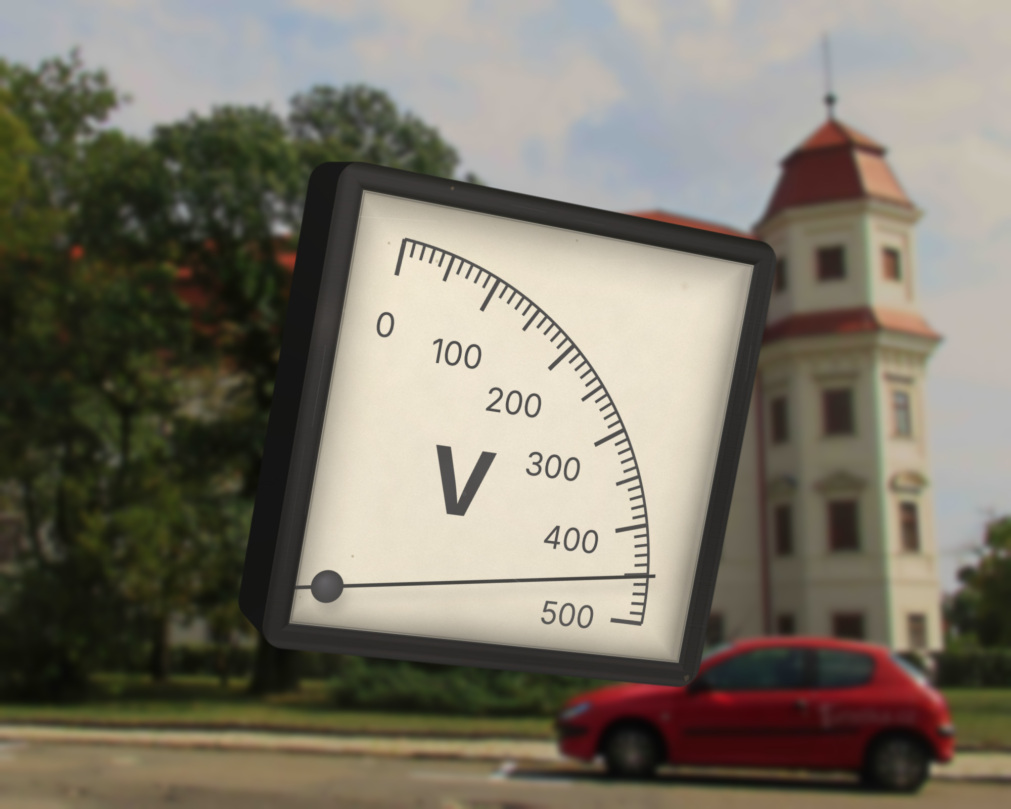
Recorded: 450 V
